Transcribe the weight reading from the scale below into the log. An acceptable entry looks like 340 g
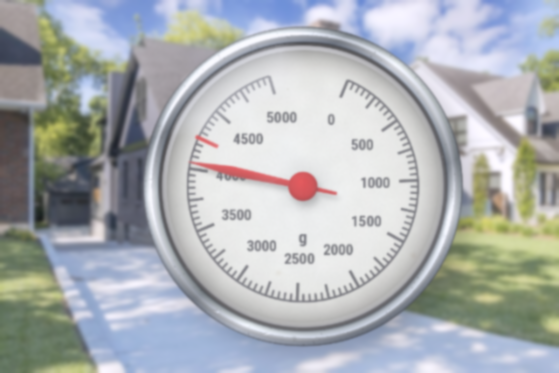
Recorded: 4050 g
